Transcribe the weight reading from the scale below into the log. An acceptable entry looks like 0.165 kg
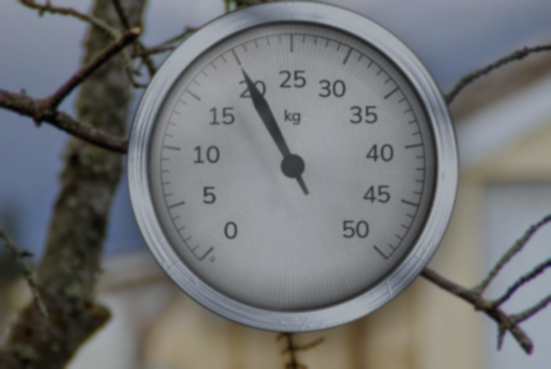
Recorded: 20 kg
